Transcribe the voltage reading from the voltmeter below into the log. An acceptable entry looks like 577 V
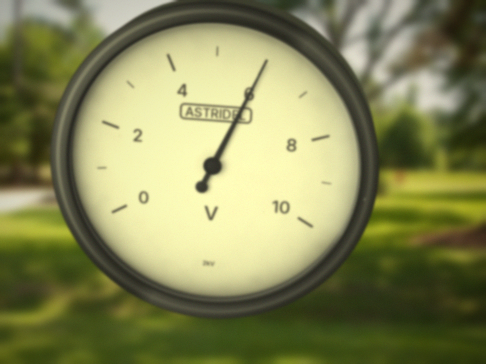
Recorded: 6 V
